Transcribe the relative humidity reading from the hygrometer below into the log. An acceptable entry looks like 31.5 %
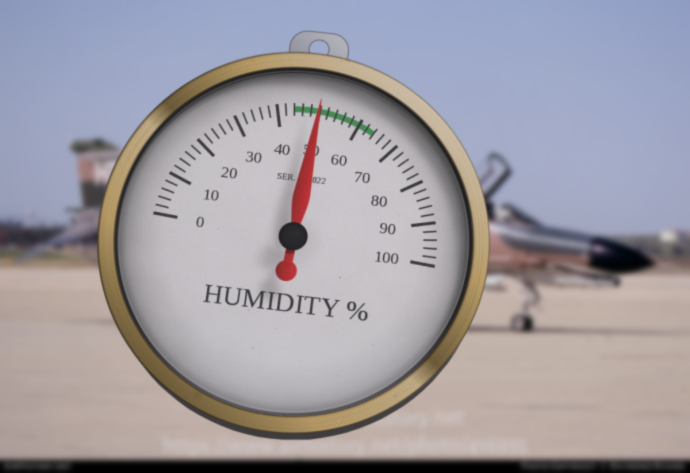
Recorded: 50 %
